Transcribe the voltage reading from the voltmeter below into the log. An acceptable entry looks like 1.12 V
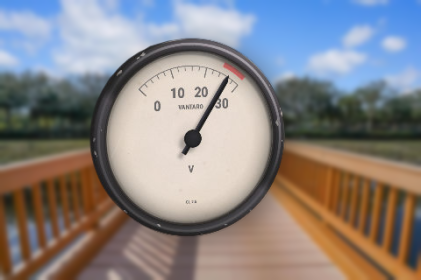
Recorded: 26 V
